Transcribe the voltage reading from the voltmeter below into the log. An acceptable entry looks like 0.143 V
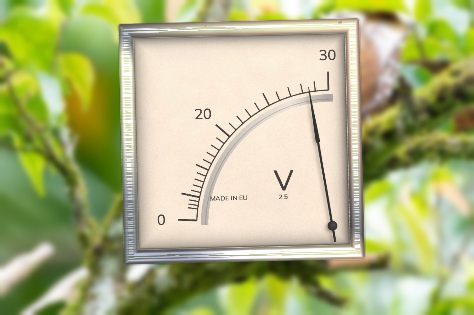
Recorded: 28.5 V
